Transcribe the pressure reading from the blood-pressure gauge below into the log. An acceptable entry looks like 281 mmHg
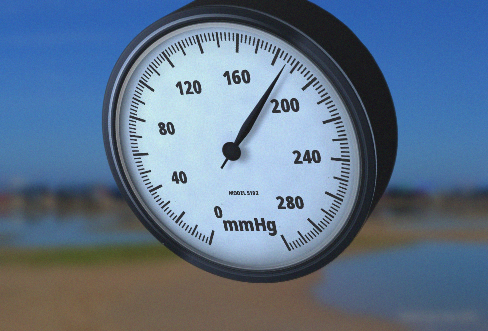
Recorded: 186 mmHg
